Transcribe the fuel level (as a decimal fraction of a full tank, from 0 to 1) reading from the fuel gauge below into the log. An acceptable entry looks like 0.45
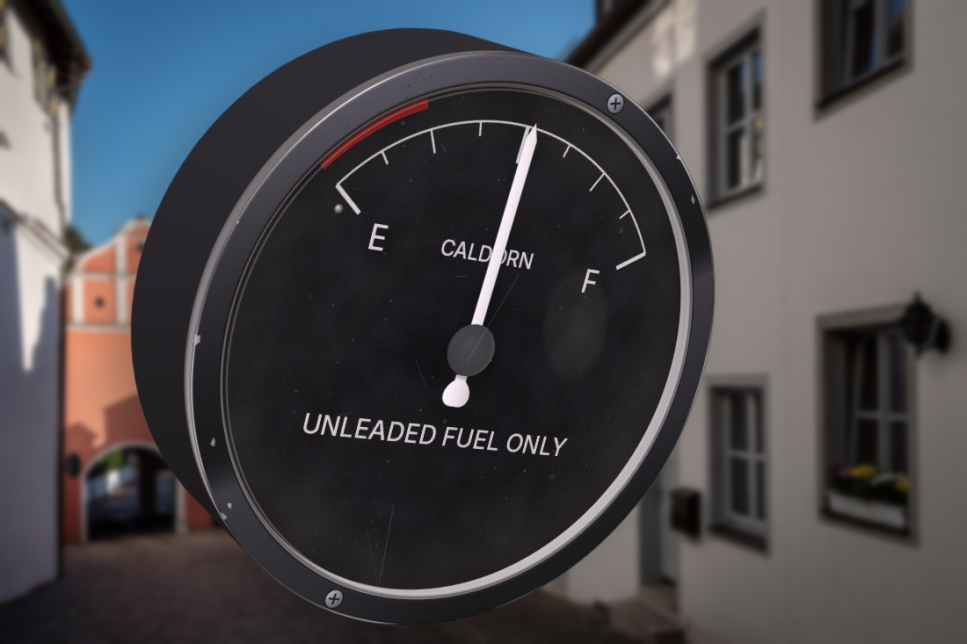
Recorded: 0.5
